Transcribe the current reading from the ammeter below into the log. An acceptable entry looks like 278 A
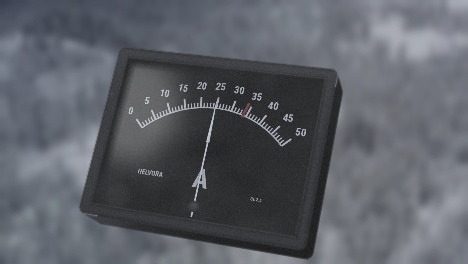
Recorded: 25 A
